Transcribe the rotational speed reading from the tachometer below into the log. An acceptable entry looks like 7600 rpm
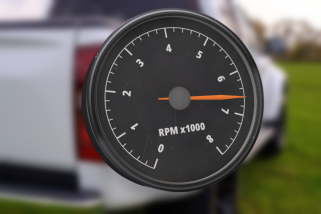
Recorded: 6600 rpm
